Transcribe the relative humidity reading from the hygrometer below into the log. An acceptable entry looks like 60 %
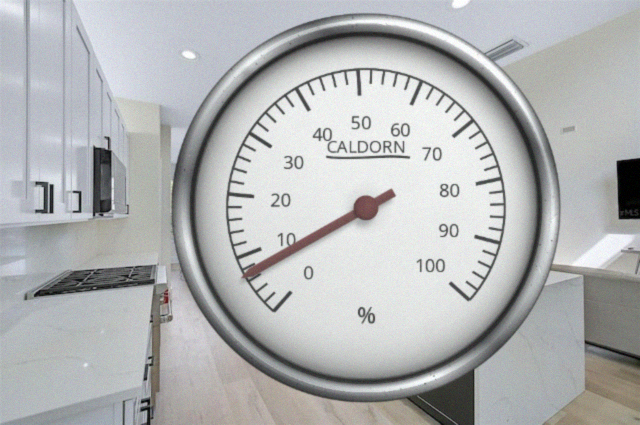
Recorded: 7 %
